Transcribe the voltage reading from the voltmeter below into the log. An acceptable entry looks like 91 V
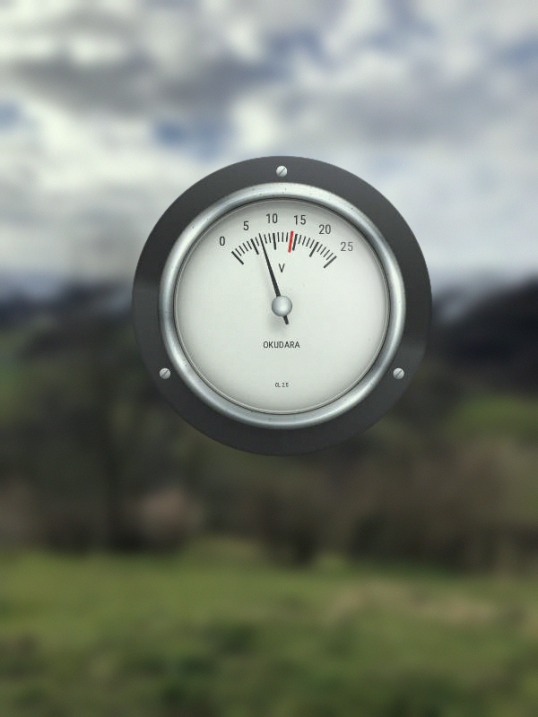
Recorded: 7 V
